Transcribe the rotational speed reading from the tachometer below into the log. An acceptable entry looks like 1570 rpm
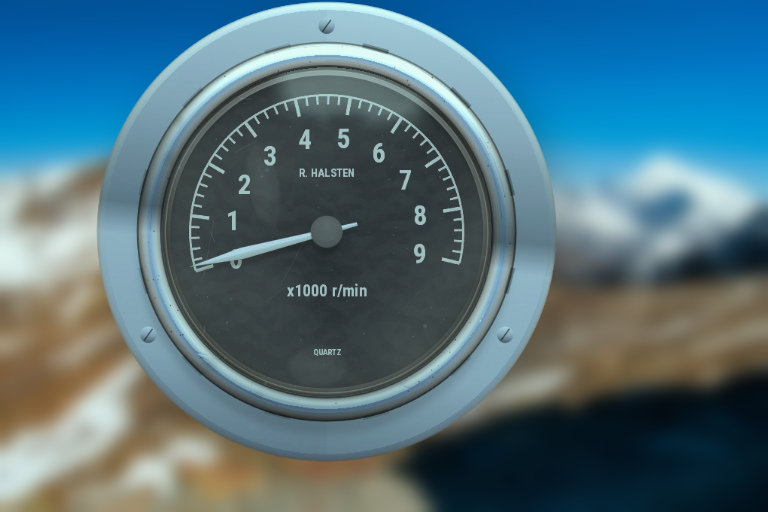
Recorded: 100 rpm
